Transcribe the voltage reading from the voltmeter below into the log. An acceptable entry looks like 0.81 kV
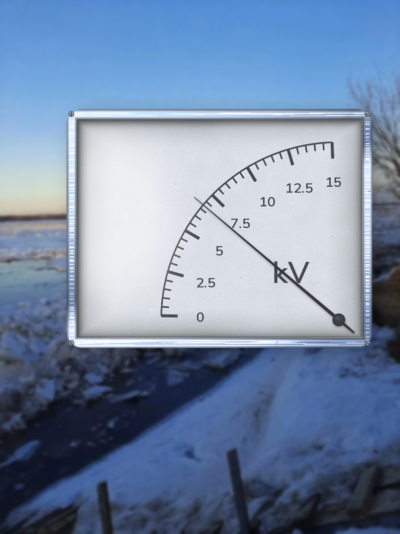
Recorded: 6.75 kV
